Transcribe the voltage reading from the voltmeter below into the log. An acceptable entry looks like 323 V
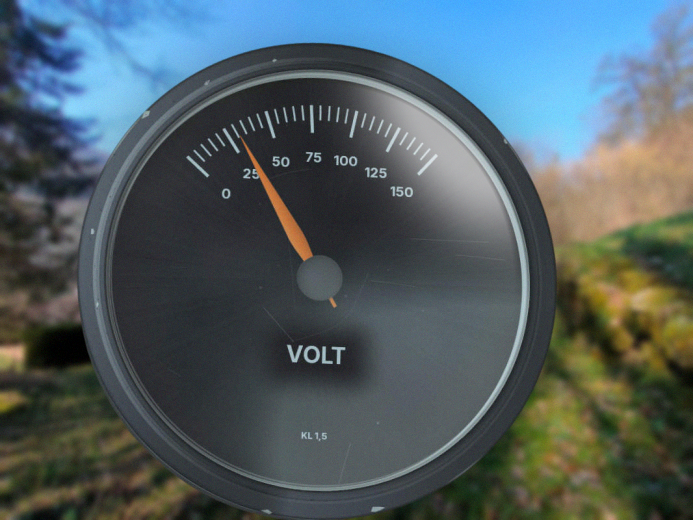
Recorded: 30 V
